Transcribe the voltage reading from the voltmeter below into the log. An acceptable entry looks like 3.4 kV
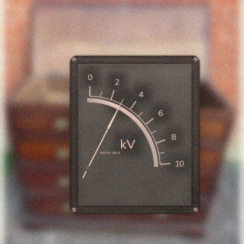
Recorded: 3 kV
